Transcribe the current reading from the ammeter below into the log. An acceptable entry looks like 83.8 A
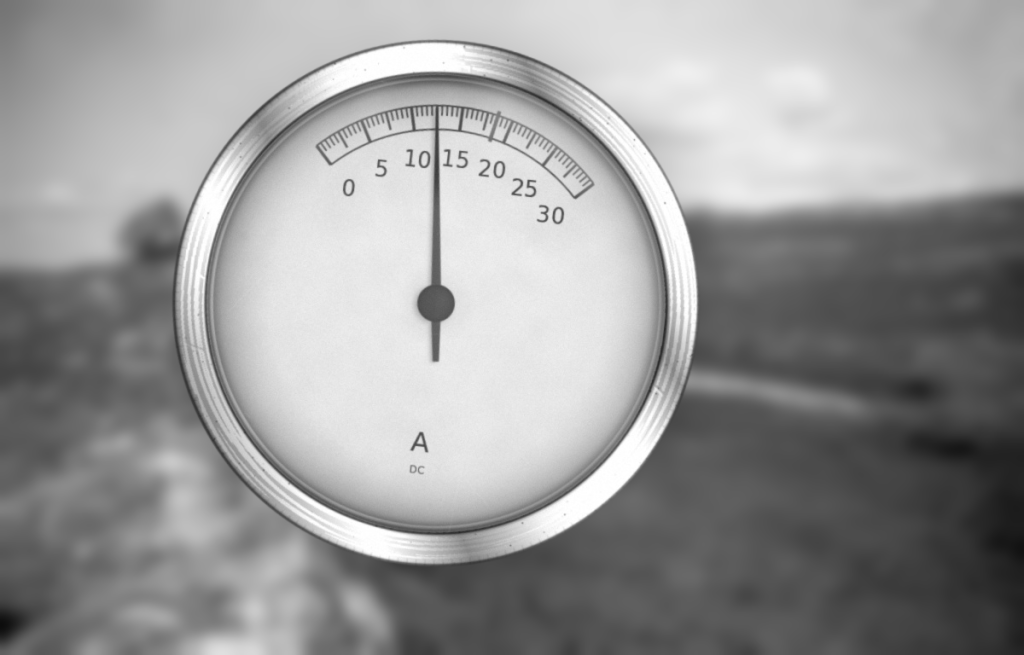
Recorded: 12.5 A
